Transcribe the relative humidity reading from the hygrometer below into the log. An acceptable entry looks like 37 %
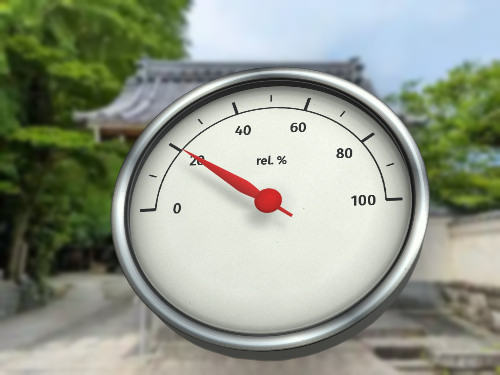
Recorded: 20 %
